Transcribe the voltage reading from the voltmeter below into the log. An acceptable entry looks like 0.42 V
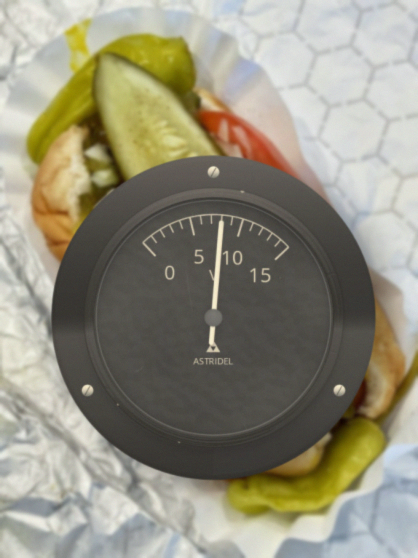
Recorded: 8 V
